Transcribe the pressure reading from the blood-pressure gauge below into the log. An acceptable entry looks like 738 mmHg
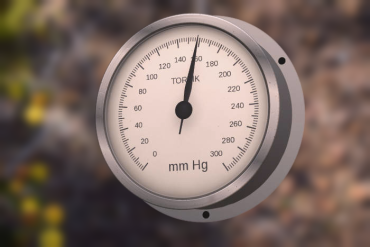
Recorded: 160 mmHg
